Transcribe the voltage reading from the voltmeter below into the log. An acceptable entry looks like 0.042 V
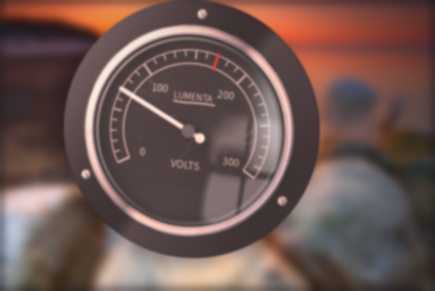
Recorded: 70 V
